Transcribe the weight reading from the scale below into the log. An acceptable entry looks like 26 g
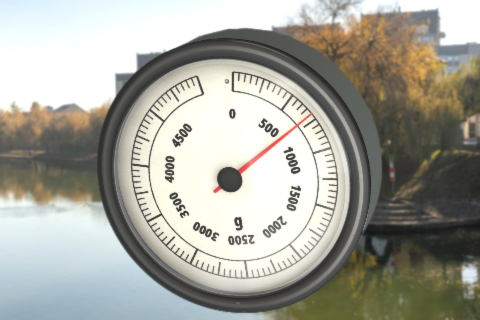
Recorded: 700 g
